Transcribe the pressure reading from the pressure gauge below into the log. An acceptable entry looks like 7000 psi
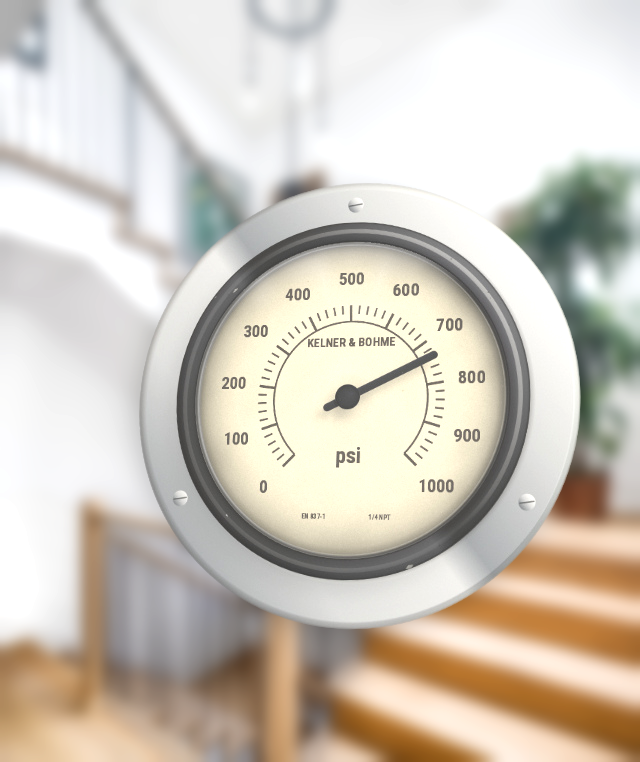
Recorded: 740 psi
